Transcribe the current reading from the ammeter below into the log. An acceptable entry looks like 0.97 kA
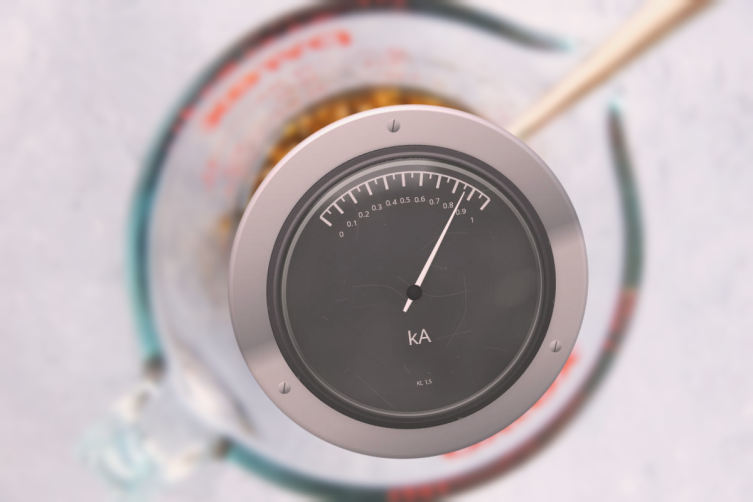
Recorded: 0.85 kA
